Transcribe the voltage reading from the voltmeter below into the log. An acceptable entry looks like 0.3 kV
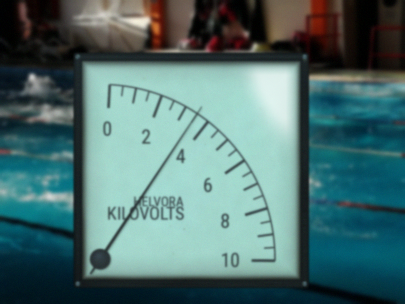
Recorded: 3.5 kV
